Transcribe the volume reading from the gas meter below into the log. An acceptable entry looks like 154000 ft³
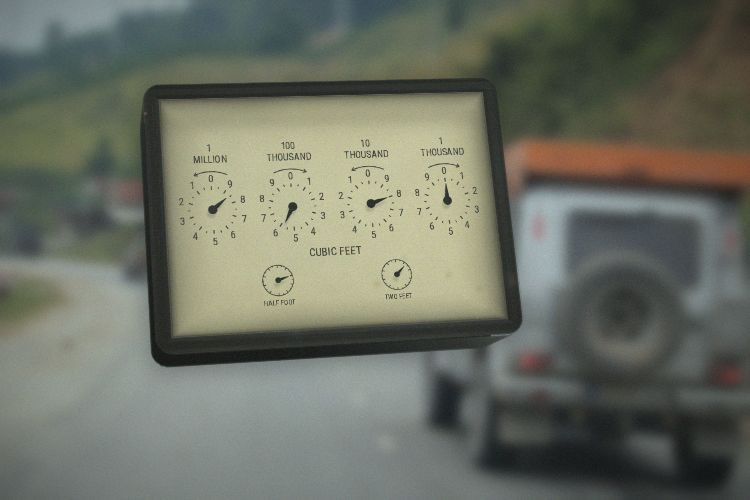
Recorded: 858000 ft³
